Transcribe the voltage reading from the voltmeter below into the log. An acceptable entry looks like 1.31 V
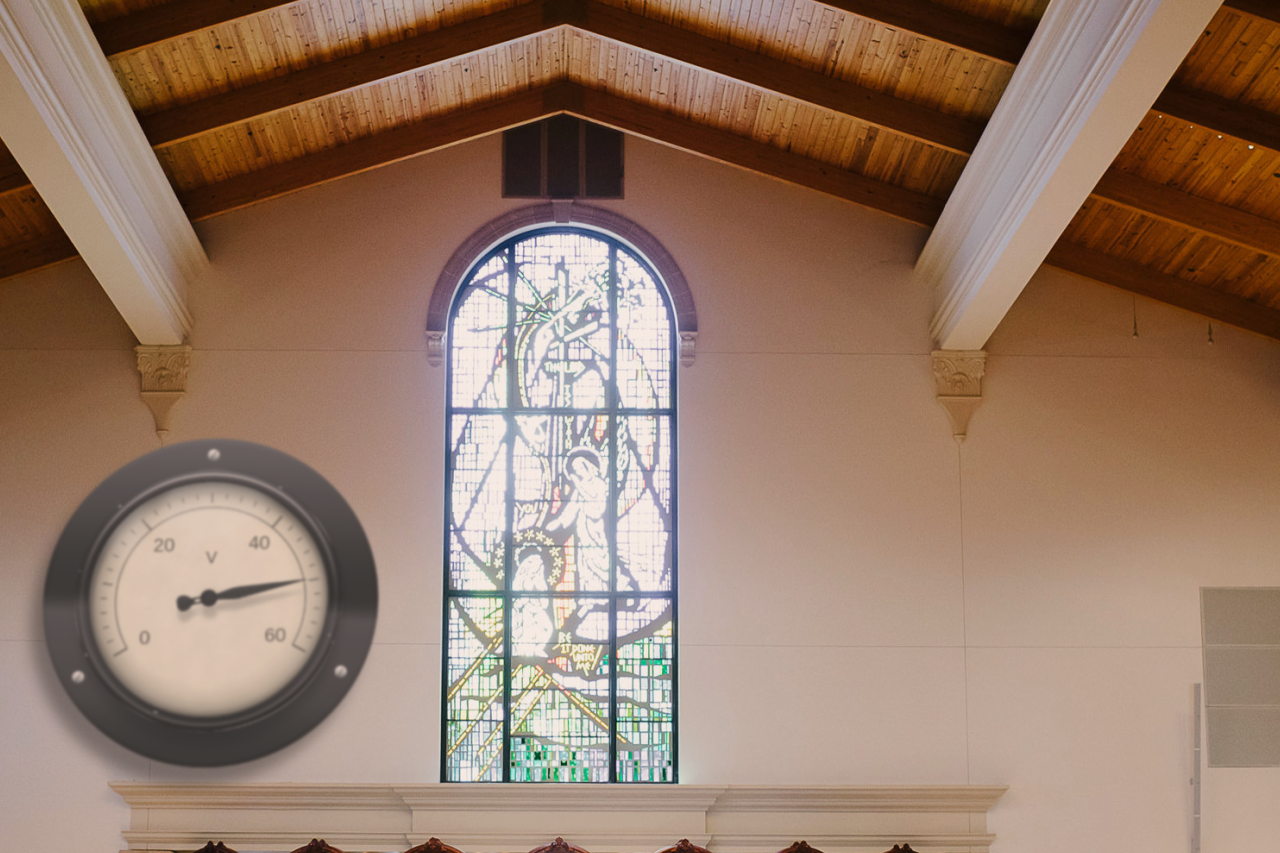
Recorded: 50 V
